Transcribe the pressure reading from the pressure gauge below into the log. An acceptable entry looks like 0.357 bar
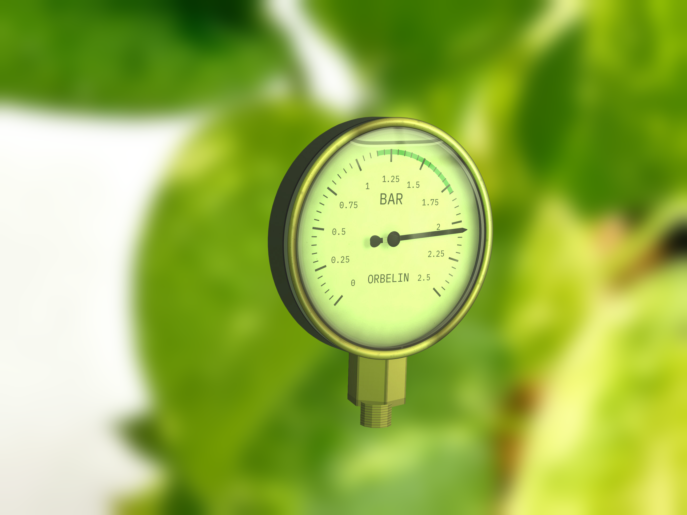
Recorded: 2.05 bar
